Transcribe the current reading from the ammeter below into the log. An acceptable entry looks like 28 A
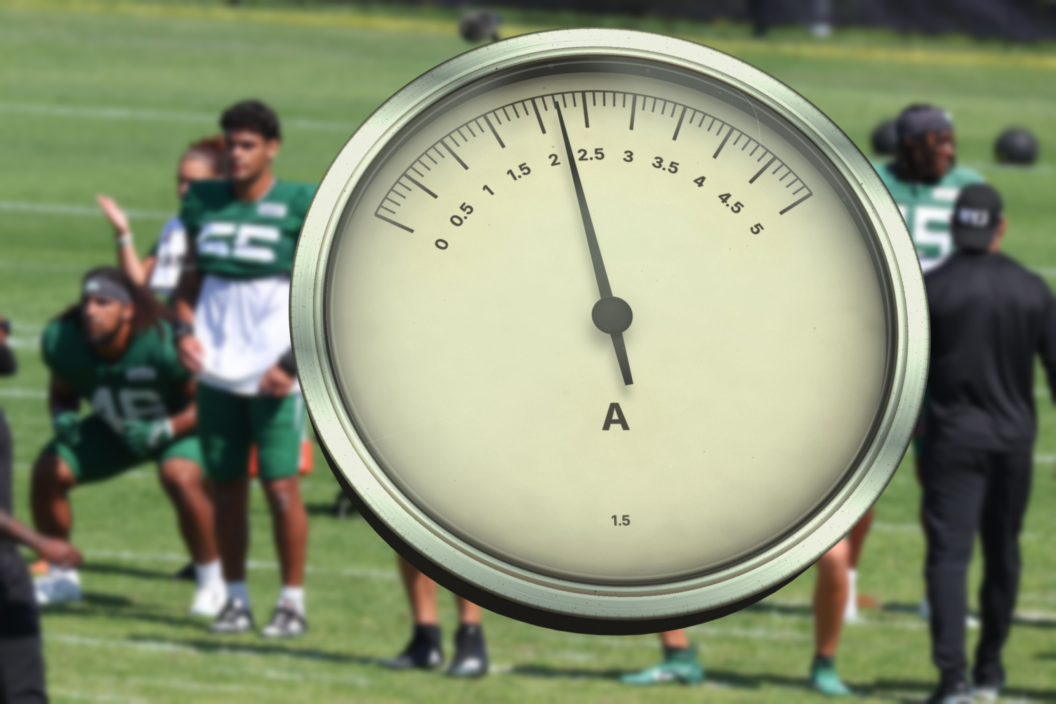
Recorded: 2.2 A
